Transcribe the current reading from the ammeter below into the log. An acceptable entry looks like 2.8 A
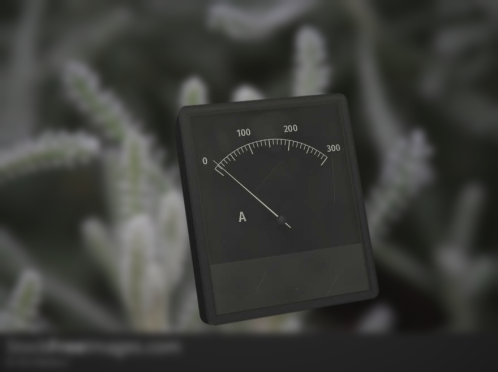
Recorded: 10 A
